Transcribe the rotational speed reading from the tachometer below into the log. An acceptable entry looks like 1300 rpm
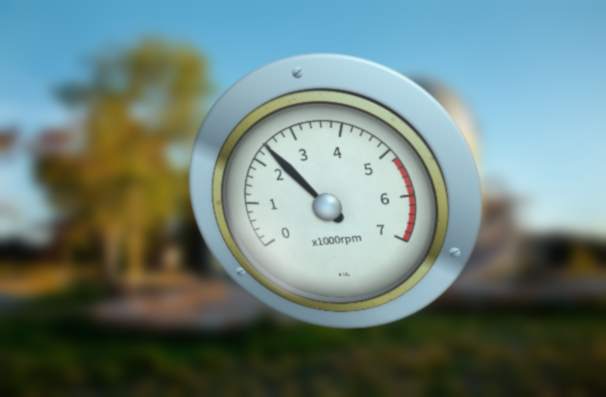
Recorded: 2400 rpm
